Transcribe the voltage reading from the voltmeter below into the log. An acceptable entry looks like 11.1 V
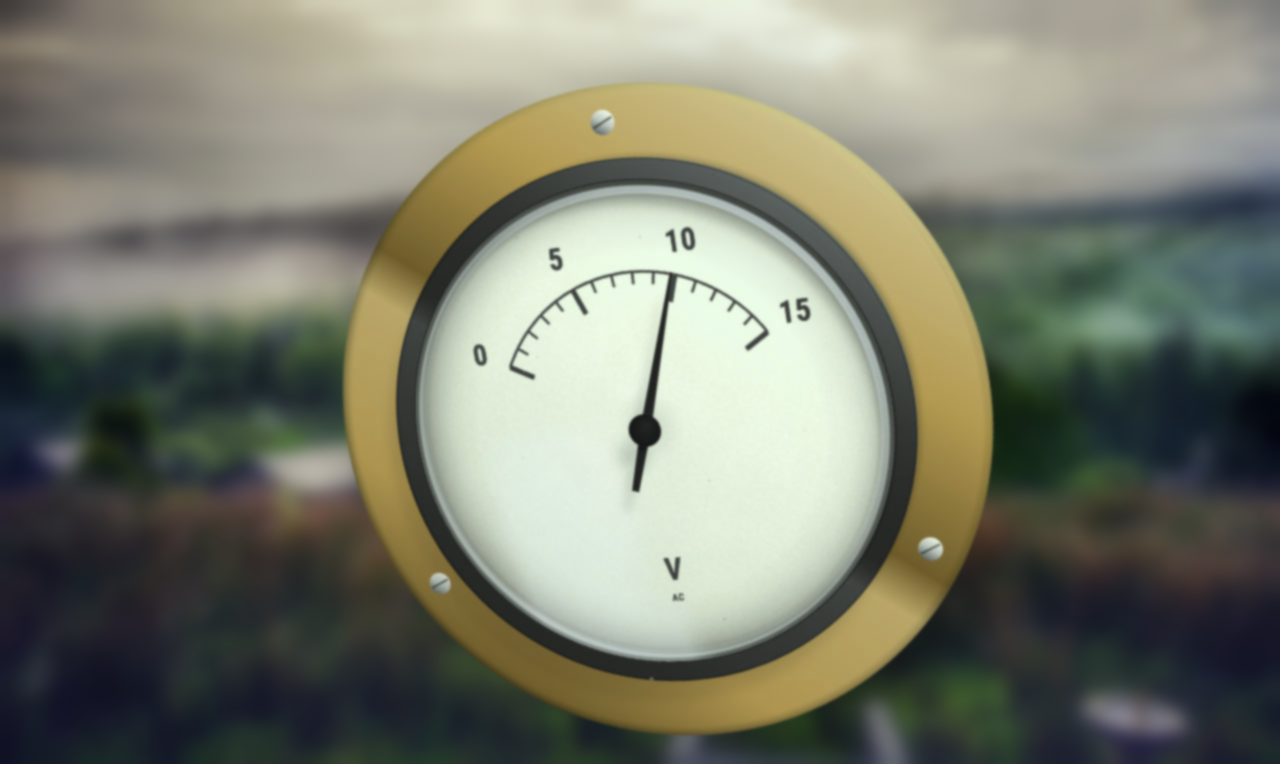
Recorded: 10 V
